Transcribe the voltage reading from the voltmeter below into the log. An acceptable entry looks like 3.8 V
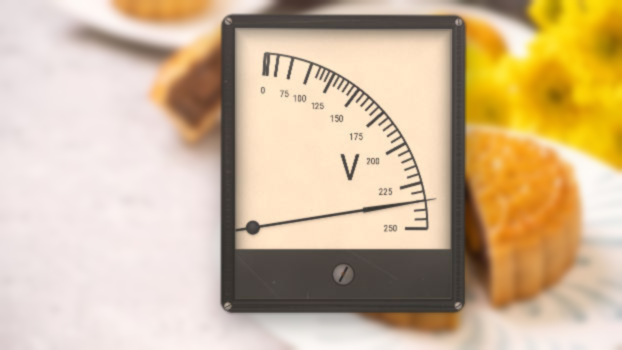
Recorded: 235 V
